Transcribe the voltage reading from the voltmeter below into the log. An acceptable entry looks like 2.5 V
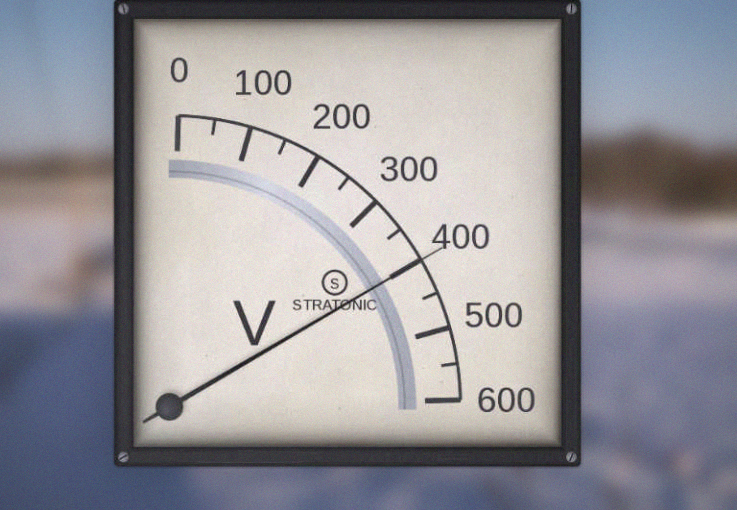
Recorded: 400 V
